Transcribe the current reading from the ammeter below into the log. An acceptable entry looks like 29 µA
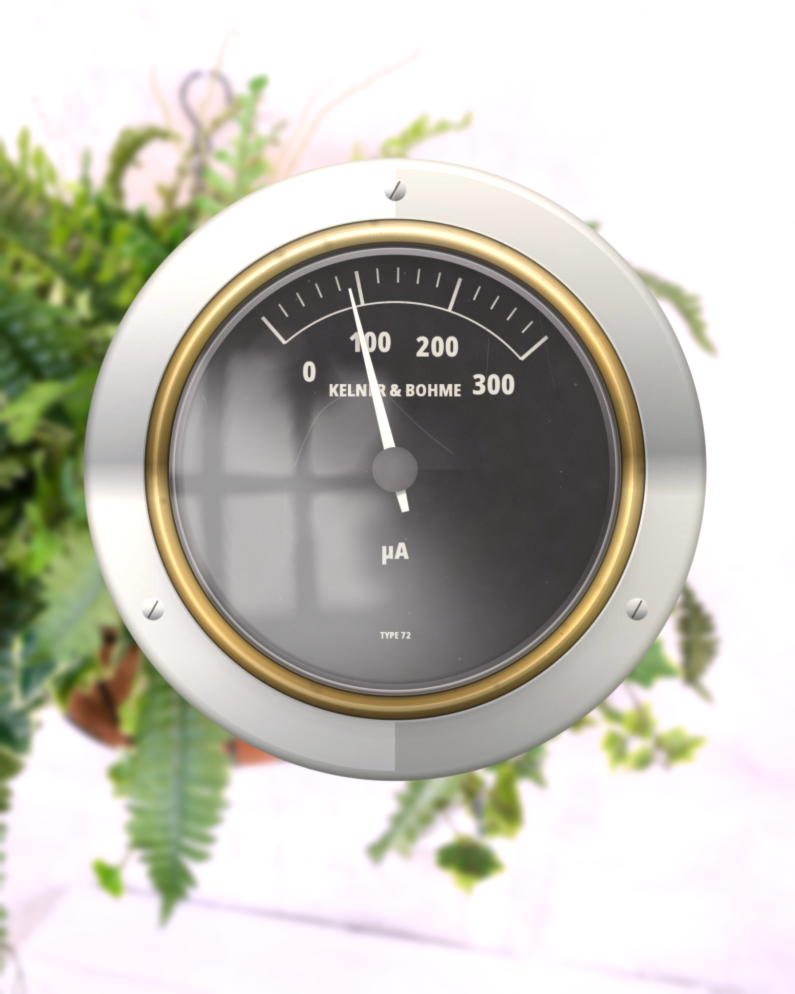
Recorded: 90 µA
